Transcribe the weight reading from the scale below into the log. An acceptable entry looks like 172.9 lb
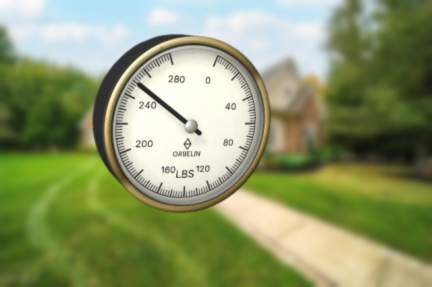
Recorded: 250 lb
